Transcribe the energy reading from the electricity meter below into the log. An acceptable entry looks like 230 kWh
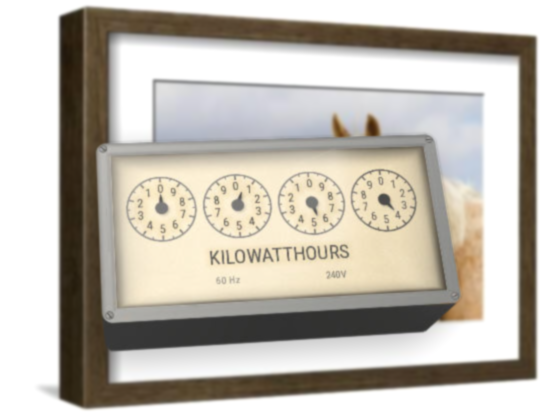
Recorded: 54 kWh
